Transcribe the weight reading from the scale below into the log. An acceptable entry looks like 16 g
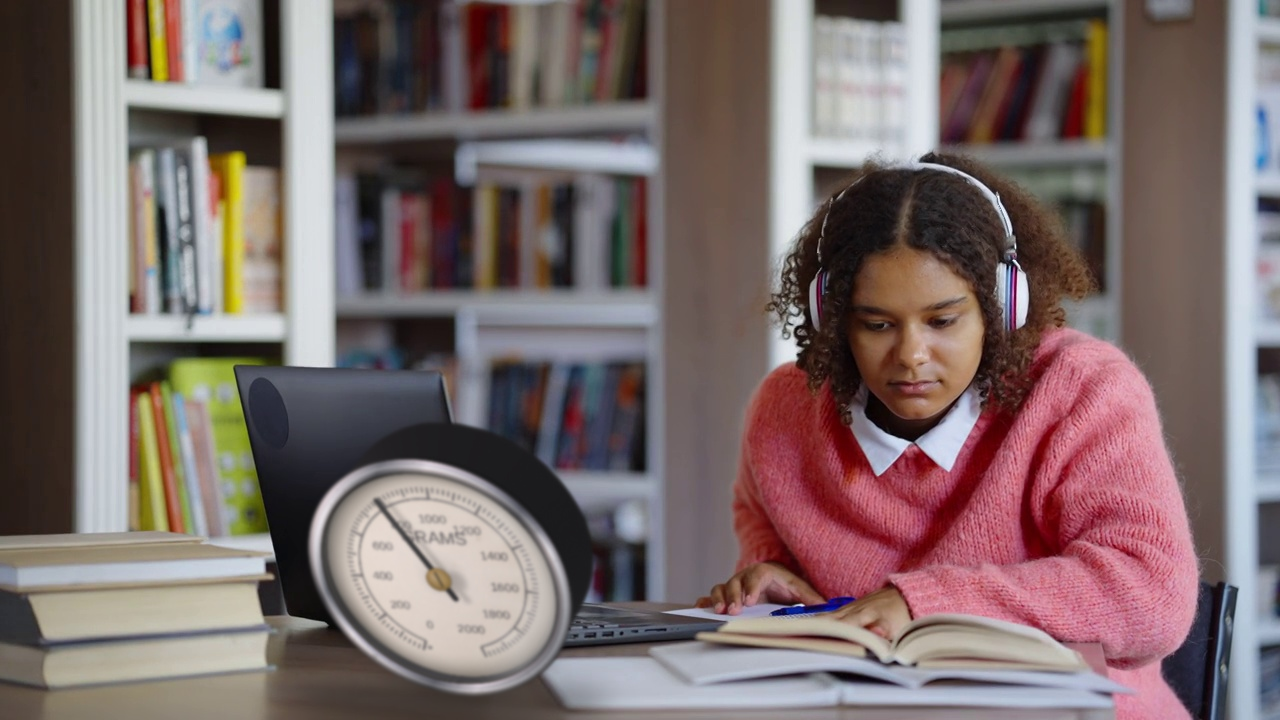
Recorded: 800 g
